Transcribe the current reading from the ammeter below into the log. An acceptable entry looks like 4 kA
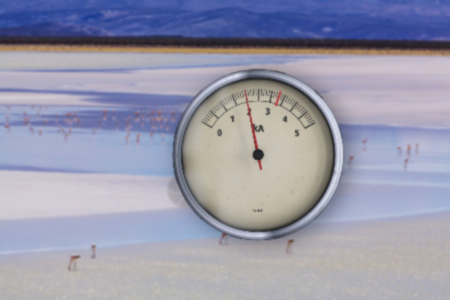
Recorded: 2 kA
